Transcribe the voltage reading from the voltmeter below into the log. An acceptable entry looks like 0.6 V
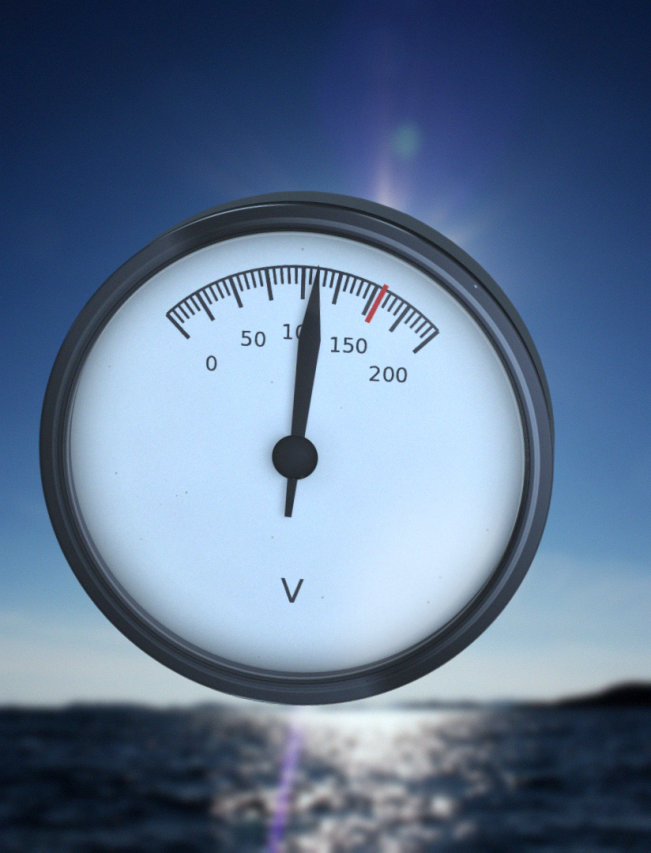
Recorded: 110 V
